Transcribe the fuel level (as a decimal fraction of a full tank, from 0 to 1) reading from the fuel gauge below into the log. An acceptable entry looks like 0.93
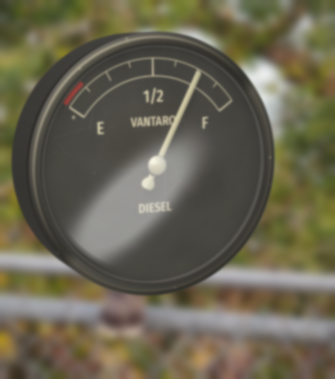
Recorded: 0.75
